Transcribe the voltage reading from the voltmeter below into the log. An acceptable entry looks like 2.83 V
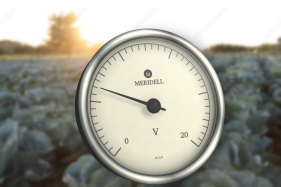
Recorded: 5 V
